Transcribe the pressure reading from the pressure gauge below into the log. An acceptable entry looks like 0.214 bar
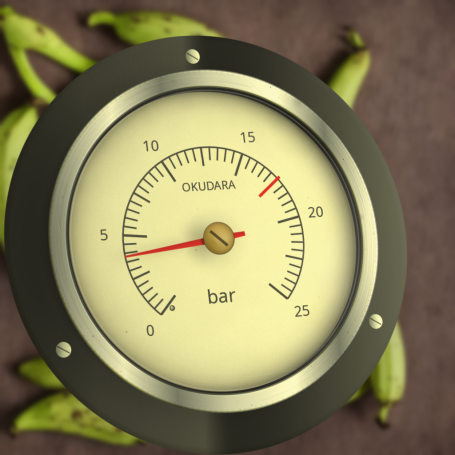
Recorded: 3.75 bar
